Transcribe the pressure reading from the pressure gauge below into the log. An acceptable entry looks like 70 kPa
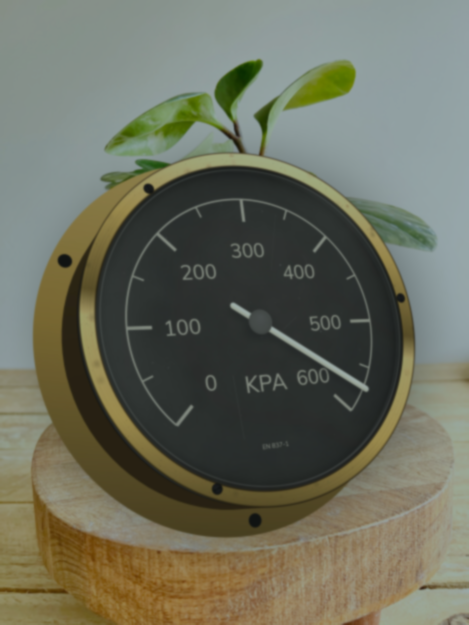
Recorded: 575 kPa
